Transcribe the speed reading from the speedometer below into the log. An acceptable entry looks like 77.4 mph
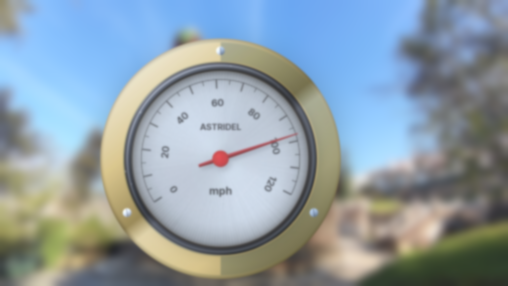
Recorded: 97.5 mph
